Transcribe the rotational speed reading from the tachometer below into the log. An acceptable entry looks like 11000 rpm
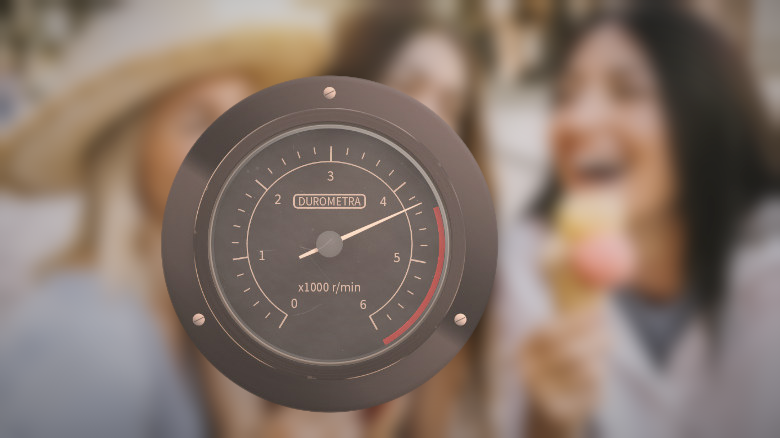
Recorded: 4300 rpm
